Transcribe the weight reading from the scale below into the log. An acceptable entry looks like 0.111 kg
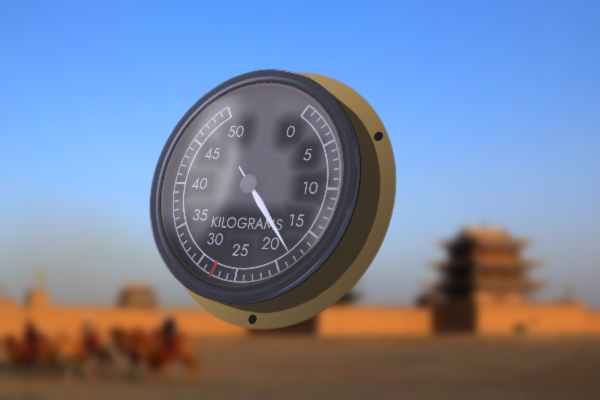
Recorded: 18 kg
